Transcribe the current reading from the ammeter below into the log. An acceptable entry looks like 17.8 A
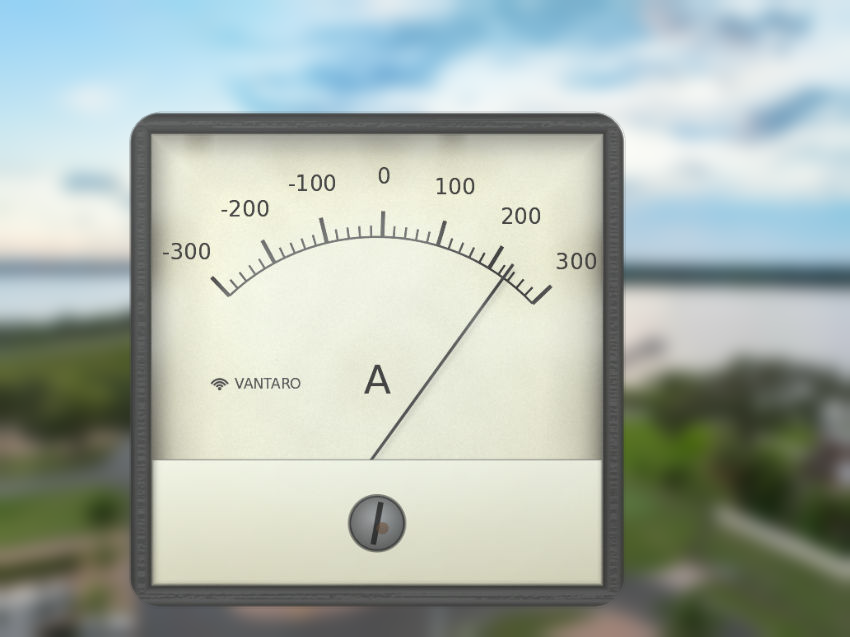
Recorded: 230 A
